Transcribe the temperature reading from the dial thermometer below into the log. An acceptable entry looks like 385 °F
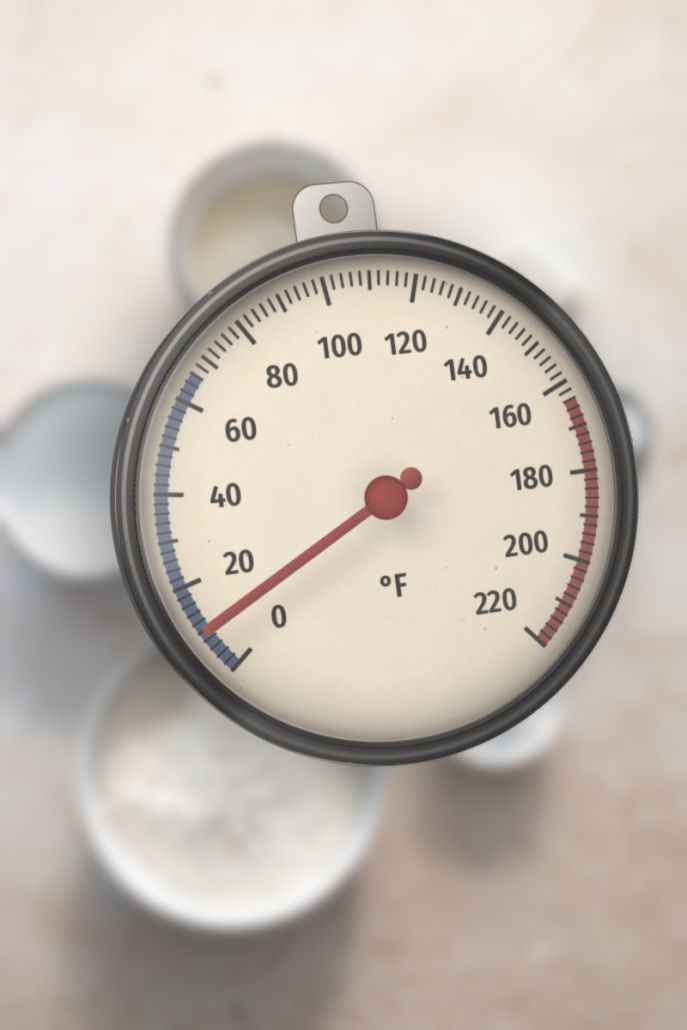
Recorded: 10 °F
